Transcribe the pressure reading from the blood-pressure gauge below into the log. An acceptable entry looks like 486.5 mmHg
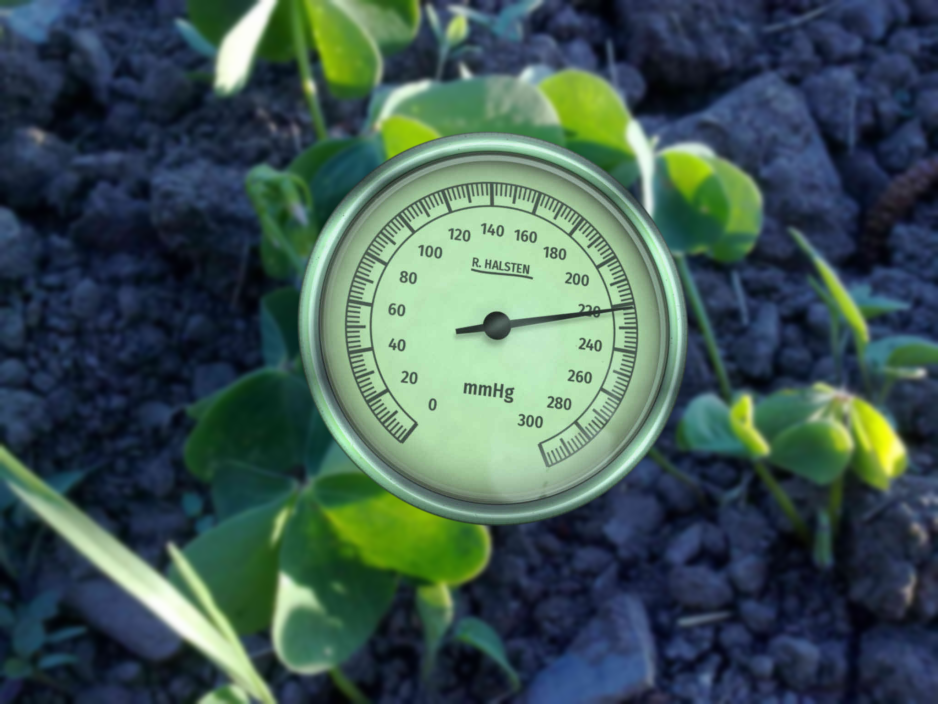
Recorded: 222 mmHg
